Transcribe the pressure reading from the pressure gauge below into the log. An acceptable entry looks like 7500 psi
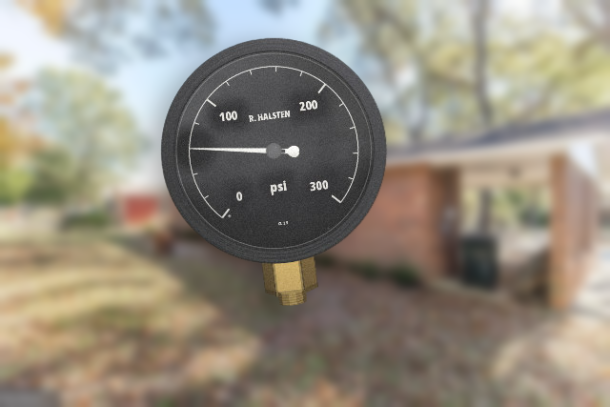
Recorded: 60 psi
